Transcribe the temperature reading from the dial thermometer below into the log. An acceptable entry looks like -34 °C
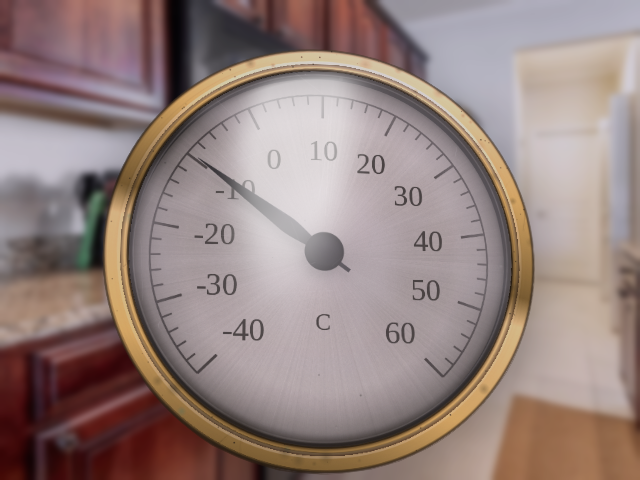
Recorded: -10 °C
